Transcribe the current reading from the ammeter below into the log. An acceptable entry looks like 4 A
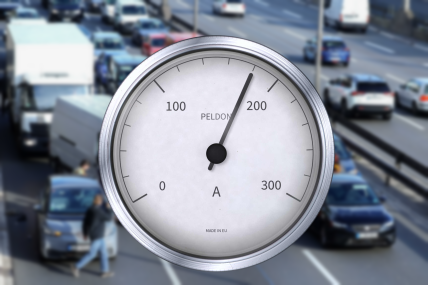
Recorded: 180 A
